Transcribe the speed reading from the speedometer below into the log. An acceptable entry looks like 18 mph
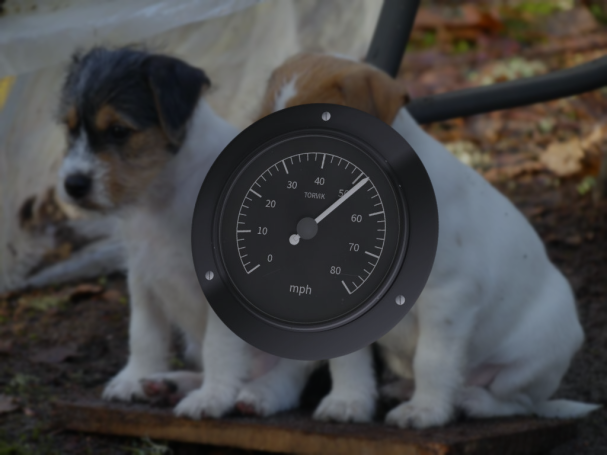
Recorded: 52 mph
